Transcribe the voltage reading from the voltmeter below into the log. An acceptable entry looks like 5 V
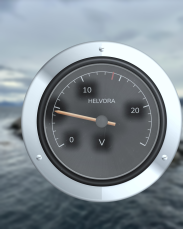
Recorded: 4.5 V
